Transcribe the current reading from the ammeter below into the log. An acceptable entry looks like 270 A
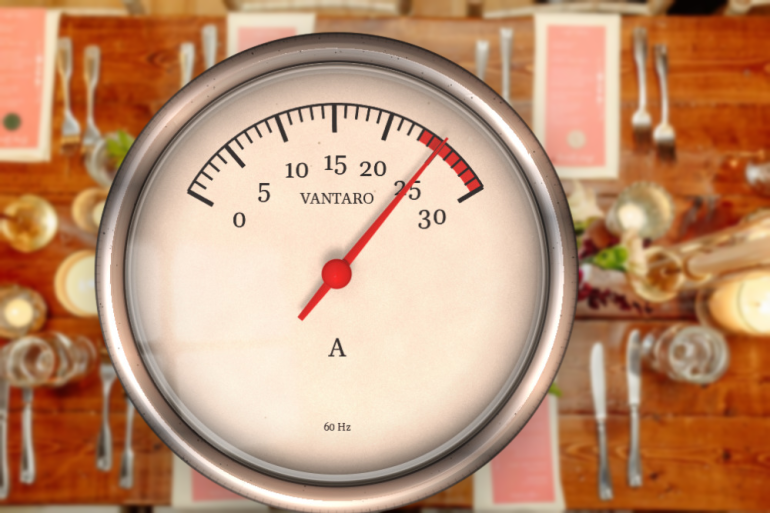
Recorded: 25 A
